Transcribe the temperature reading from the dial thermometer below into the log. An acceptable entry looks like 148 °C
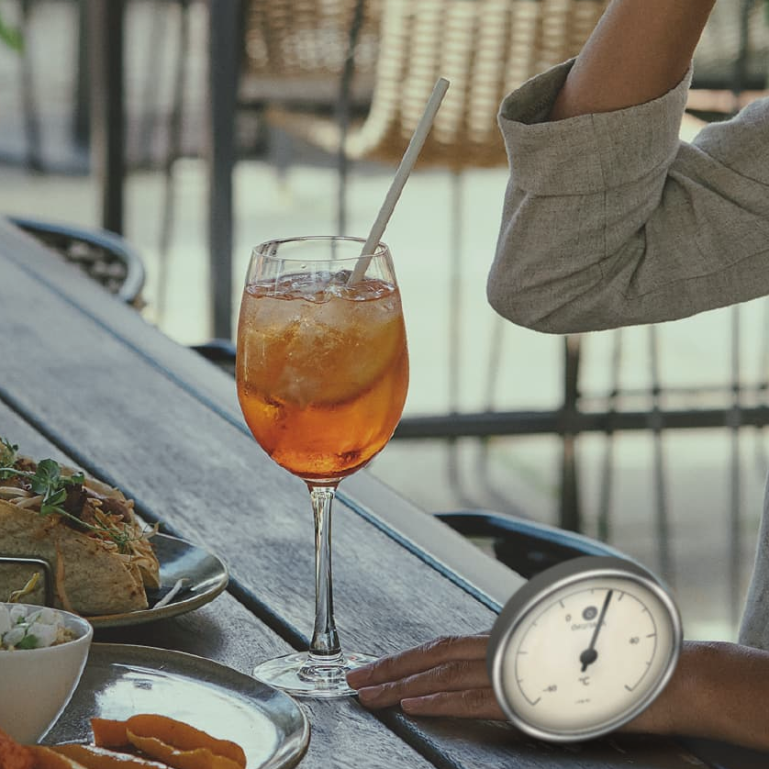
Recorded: 15 °C
